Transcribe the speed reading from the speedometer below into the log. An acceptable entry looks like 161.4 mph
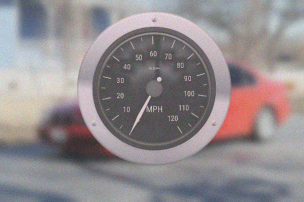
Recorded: 0 mph
